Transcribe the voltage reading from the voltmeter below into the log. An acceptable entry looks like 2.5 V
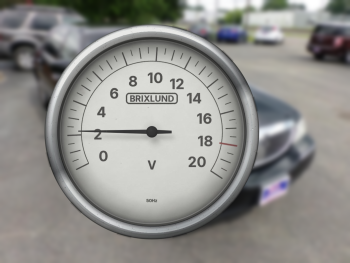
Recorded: 2.25 V
